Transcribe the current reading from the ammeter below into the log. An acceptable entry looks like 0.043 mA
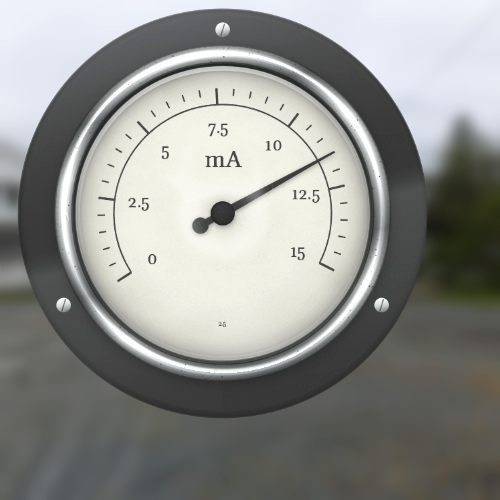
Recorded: 11.5 mA
